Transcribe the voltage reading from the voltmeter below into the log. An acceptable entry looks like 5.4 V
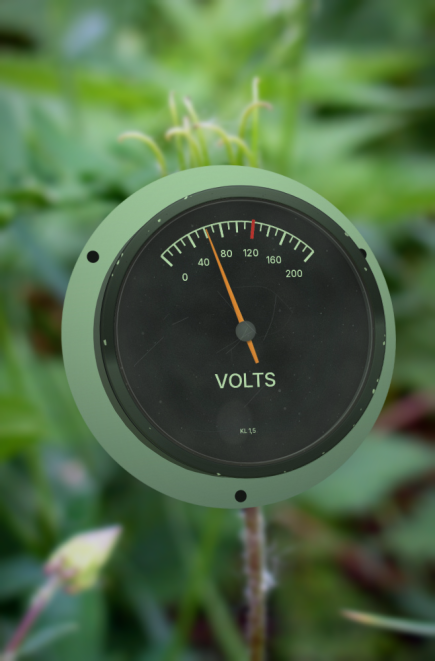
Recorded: 60 V
